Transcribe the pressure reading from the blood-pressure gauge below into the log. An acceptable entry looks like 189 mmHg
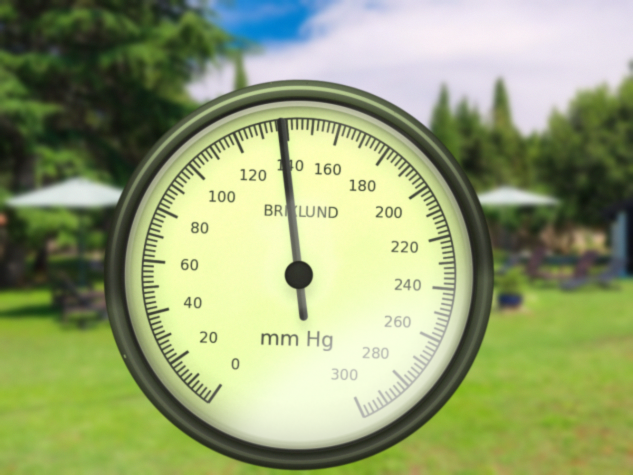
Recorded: 138 mmHg
